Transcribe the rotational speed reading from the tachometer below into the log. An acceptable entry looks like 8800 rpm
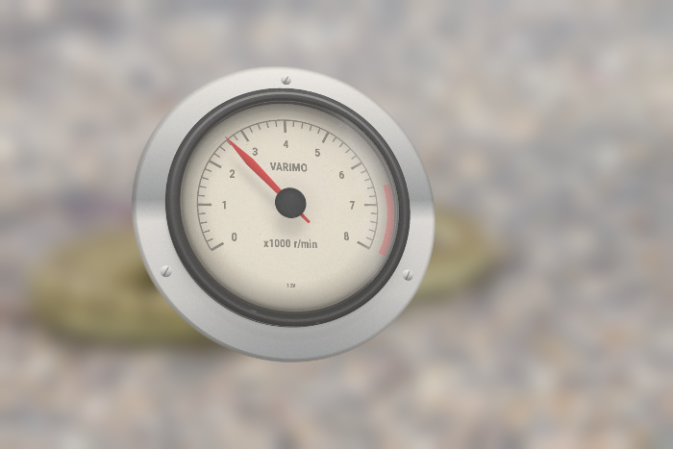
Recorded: 2600 rpm
